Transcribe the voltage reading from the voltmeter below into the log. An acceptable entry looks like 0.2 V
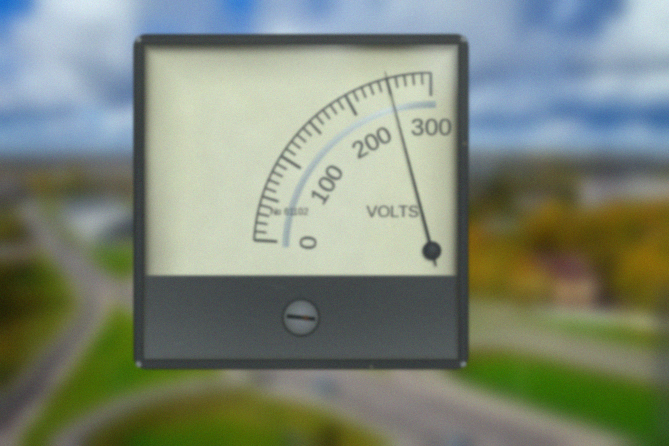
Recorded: 250 V
